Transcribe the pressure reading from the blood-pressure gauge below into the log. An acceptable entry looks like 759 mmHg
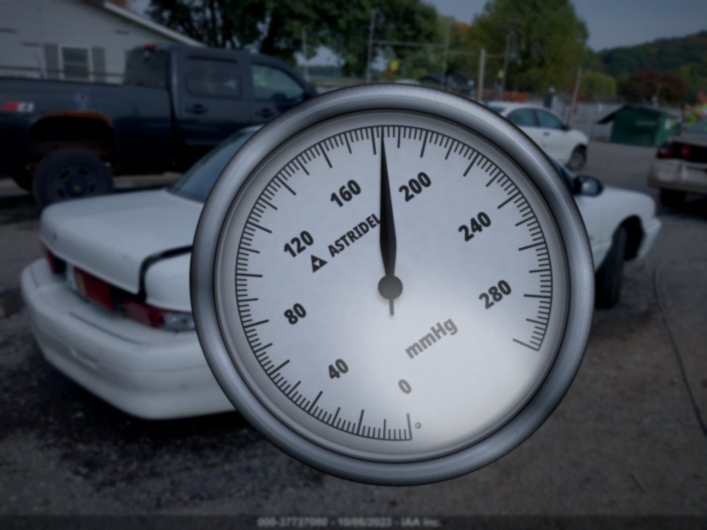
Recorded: 184 mmHg
